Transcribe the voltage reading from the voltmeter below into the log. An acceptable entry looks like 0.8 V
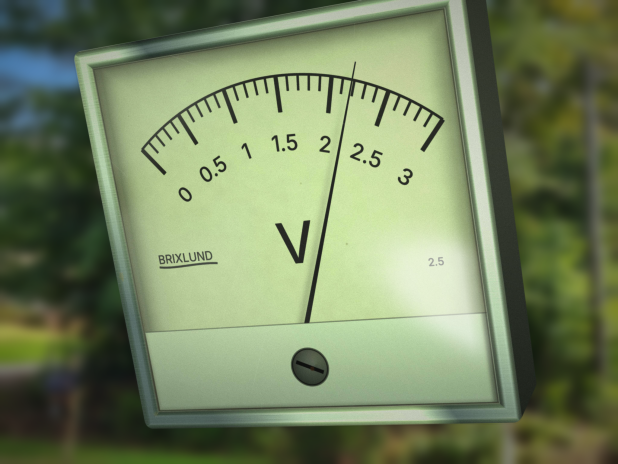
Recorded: 2.2 V
